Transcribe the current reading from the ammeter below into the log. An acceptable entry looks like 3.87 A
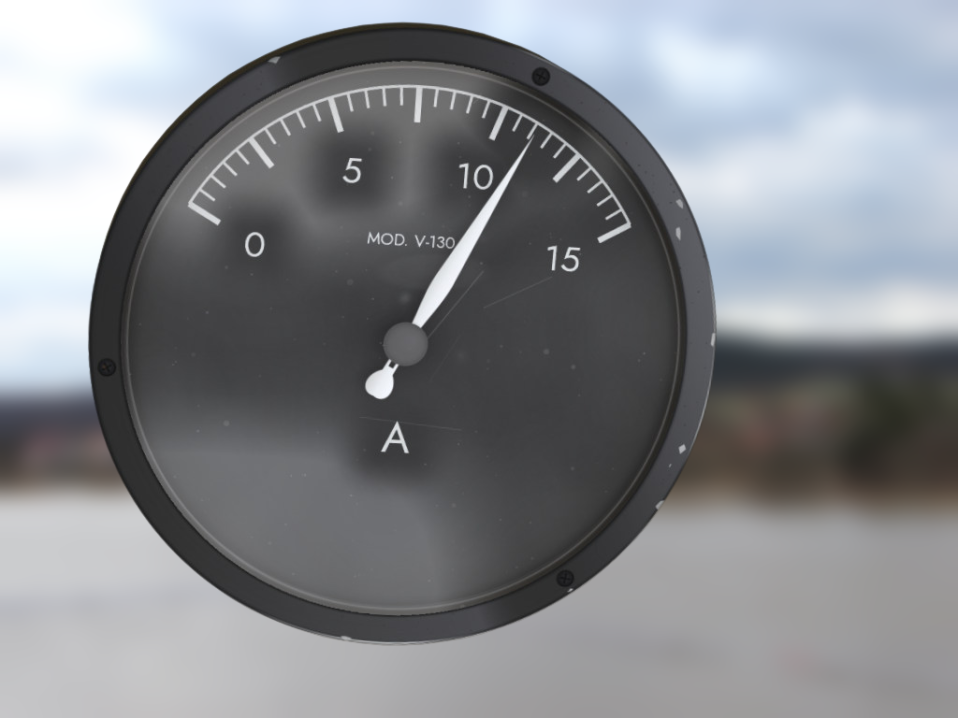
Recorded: 11 A
